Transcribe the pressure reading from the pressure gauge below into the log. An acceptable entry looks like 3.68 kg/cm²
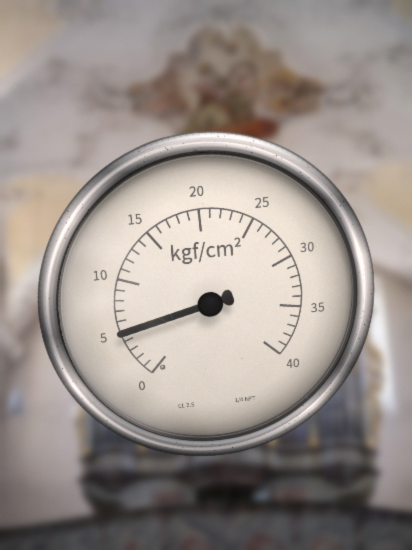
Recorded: 5 kg/cm²
